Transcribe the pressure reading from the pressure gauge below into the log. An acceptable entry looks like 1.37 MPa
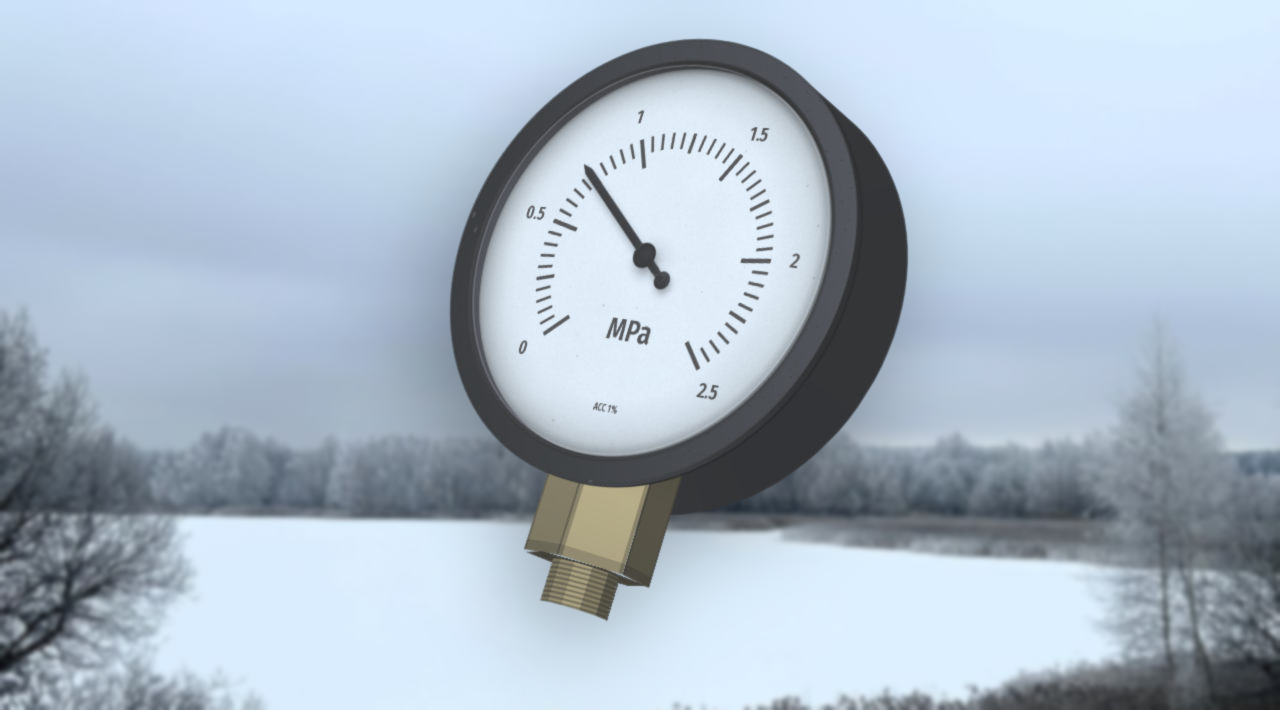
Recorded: 0.75 MPa
